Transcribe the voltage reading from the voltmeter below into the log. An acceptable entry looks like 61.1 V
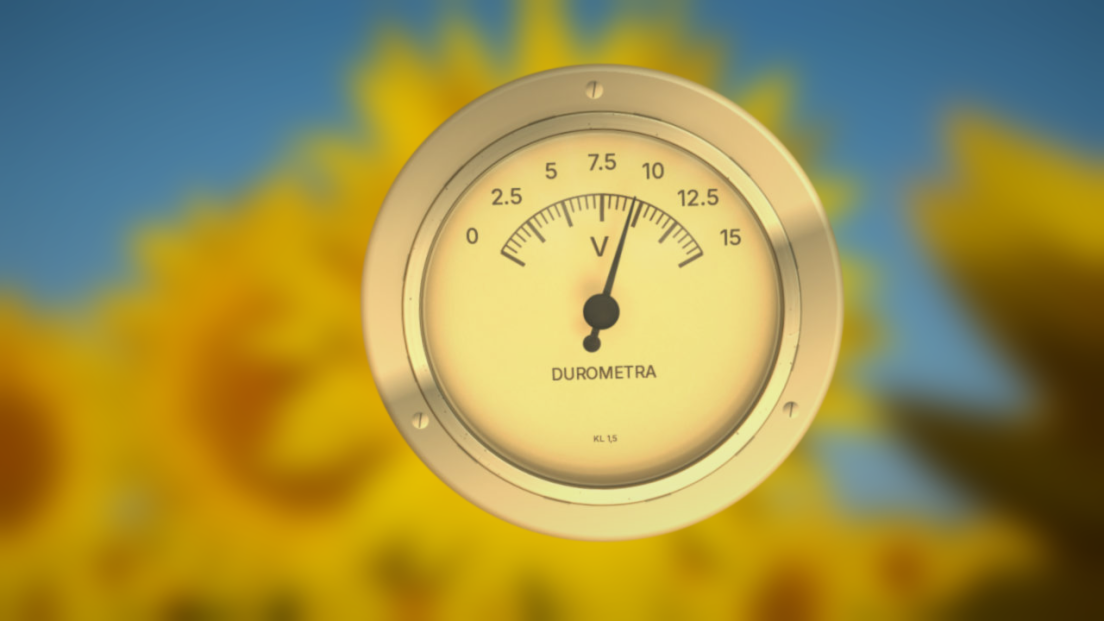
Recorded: 9.5 V
